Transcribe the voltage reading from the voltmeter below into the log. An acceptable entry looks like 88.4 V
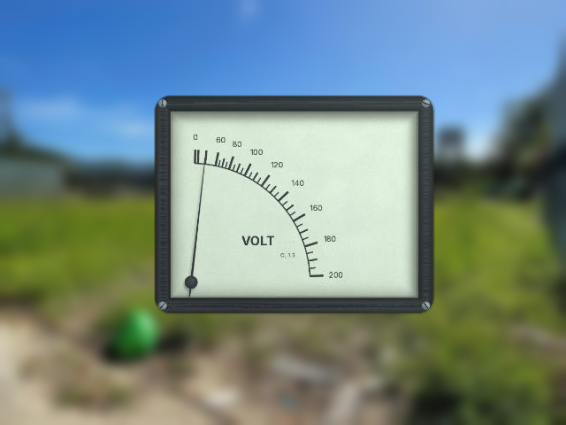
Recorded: 40 V
